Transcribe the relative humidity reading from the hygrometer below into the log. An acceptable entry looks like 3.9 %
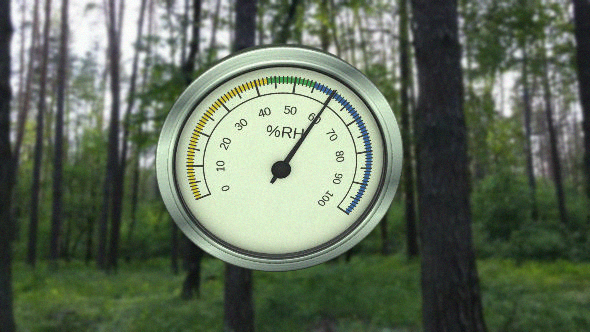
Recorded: 60 %
